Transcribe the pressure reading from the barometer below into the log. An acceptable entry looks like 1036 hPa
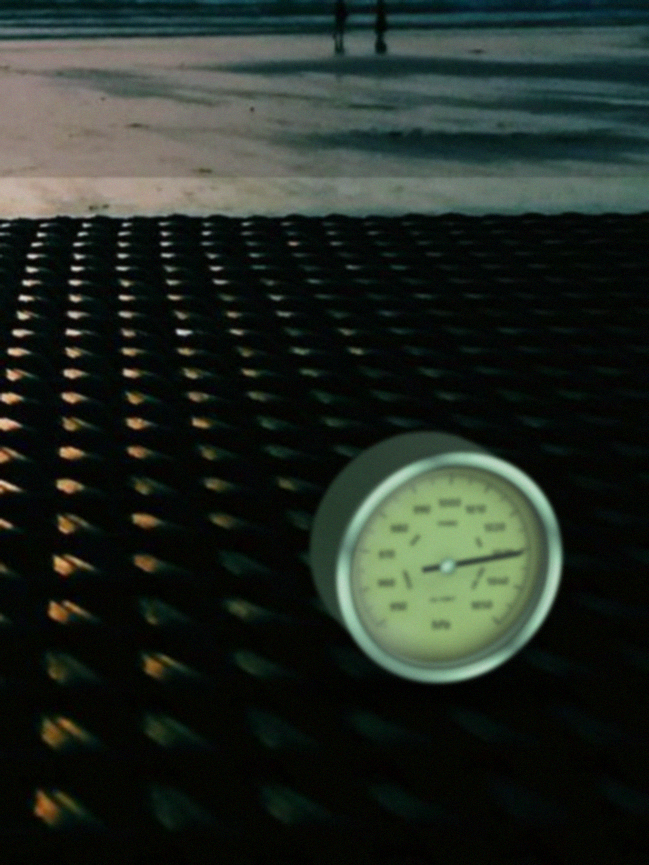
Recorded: 1030 hPa
